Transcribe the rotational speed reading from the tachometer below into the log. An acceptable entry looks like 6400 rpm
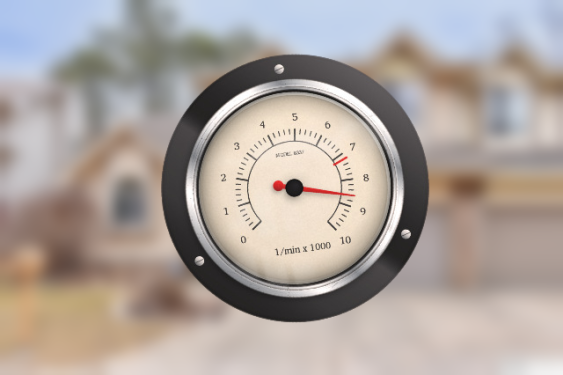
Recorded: 8600 rpm
